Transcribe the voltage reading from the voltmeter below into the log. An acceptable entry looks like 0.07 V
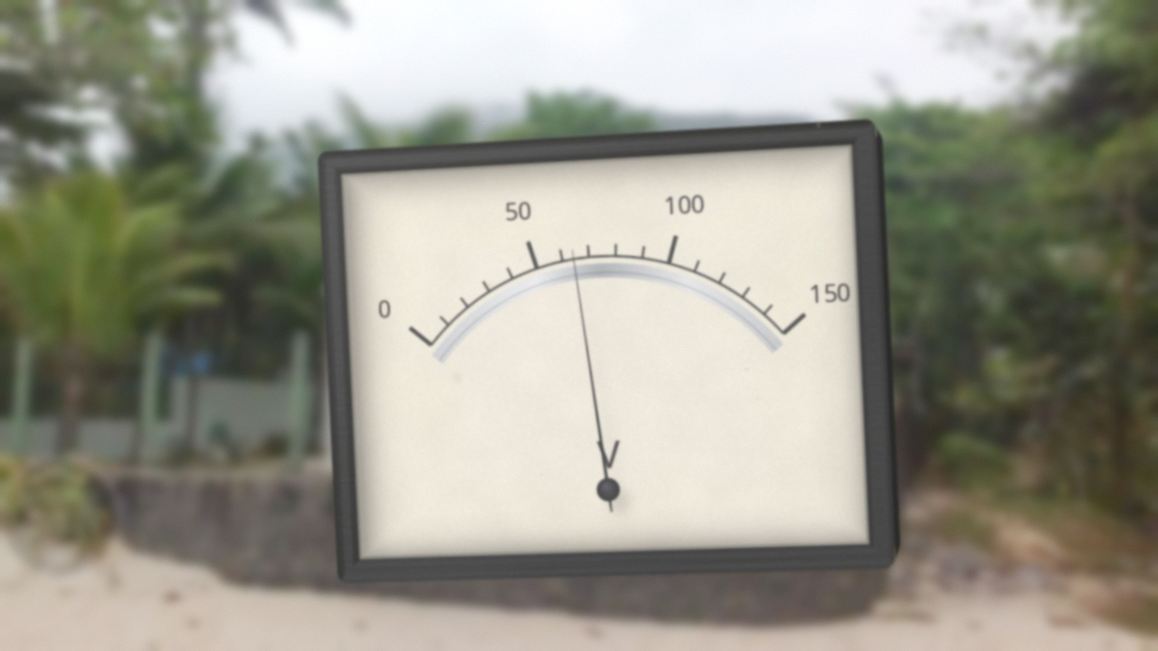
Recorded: 65 V
